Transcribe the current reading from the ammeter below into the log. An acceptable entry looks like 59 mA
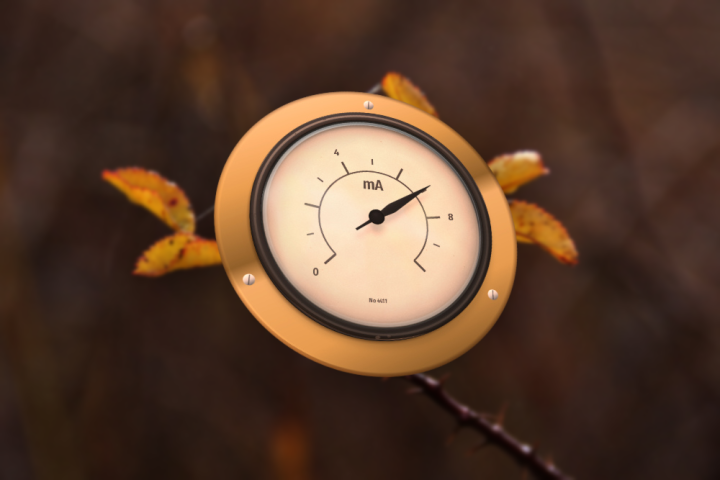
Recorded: 7 mA
